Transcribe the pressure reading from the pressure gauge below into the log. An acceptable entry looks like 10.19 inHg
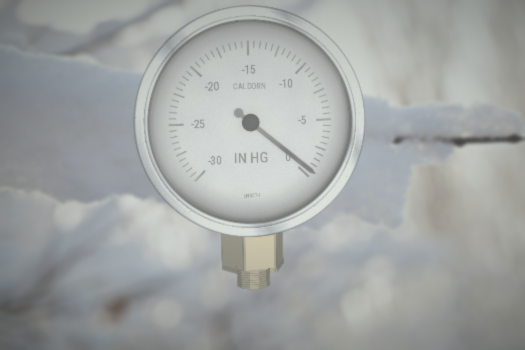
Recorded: -0.5 inHg
